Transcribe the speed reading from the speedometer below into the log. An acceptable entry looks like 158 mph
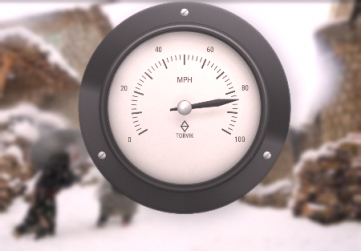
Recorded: 84 mph
